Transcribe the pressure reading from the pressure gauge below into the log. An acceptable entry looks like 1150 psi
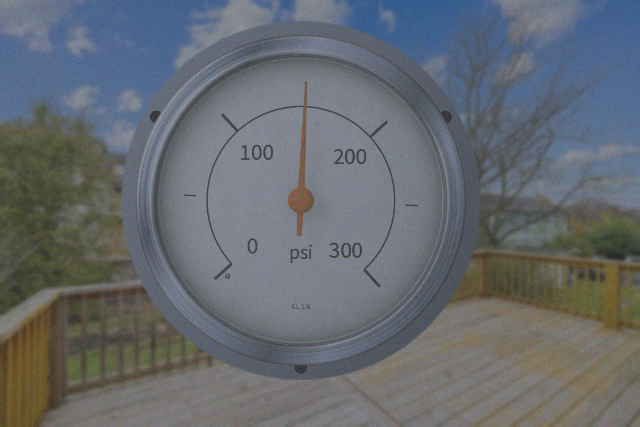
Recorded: 150 psi
